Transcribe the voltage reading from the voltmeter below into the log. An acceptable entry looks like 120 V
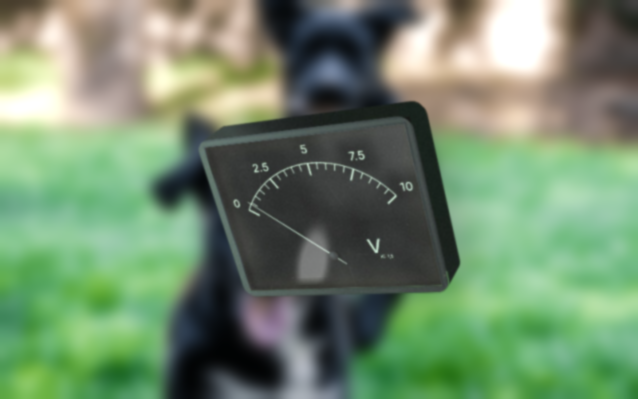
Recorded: 0.5 V
